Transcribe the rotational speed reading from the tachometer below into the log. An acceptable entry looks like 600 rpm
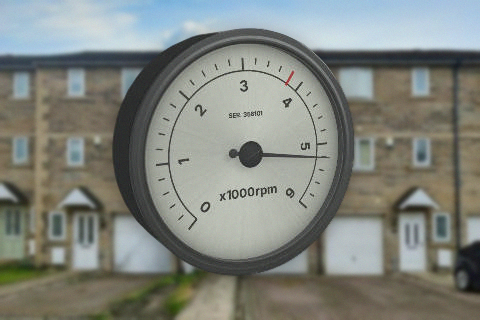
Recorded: 5200 rpm
